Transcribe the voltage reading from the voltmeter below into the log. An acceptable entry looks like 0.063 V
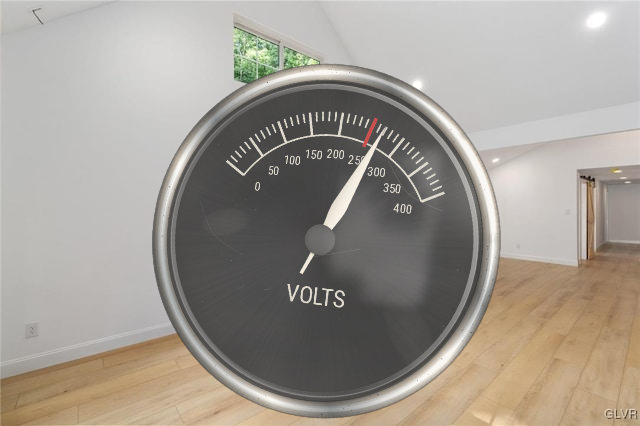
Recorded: 270 V
